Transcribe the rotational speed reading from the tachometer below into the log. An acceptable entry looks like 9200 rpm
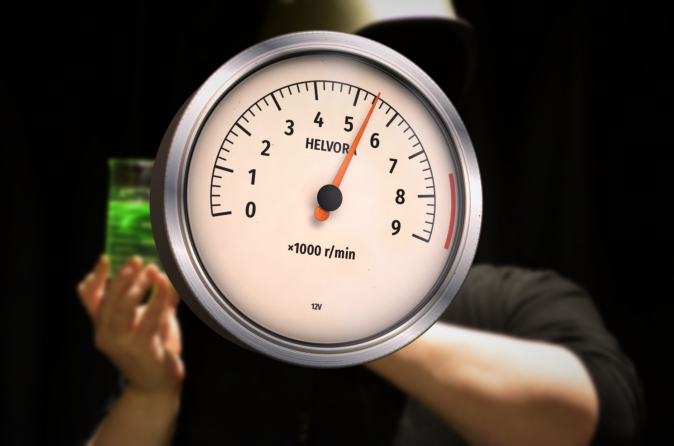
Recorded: 5400 rpm
